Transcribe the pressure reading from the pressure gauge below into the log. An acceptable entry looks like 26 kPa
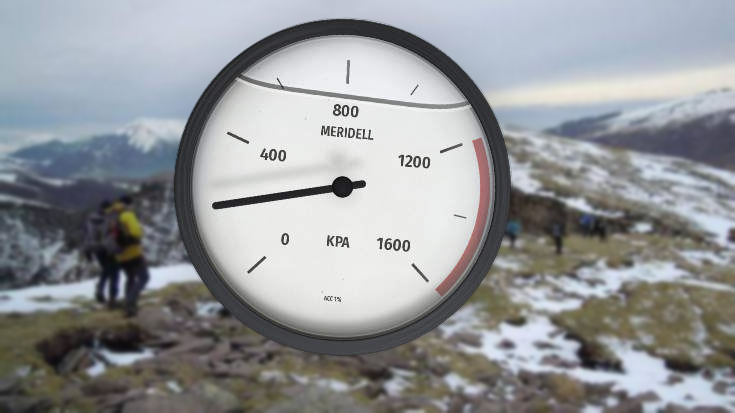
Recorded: 200 kPa
